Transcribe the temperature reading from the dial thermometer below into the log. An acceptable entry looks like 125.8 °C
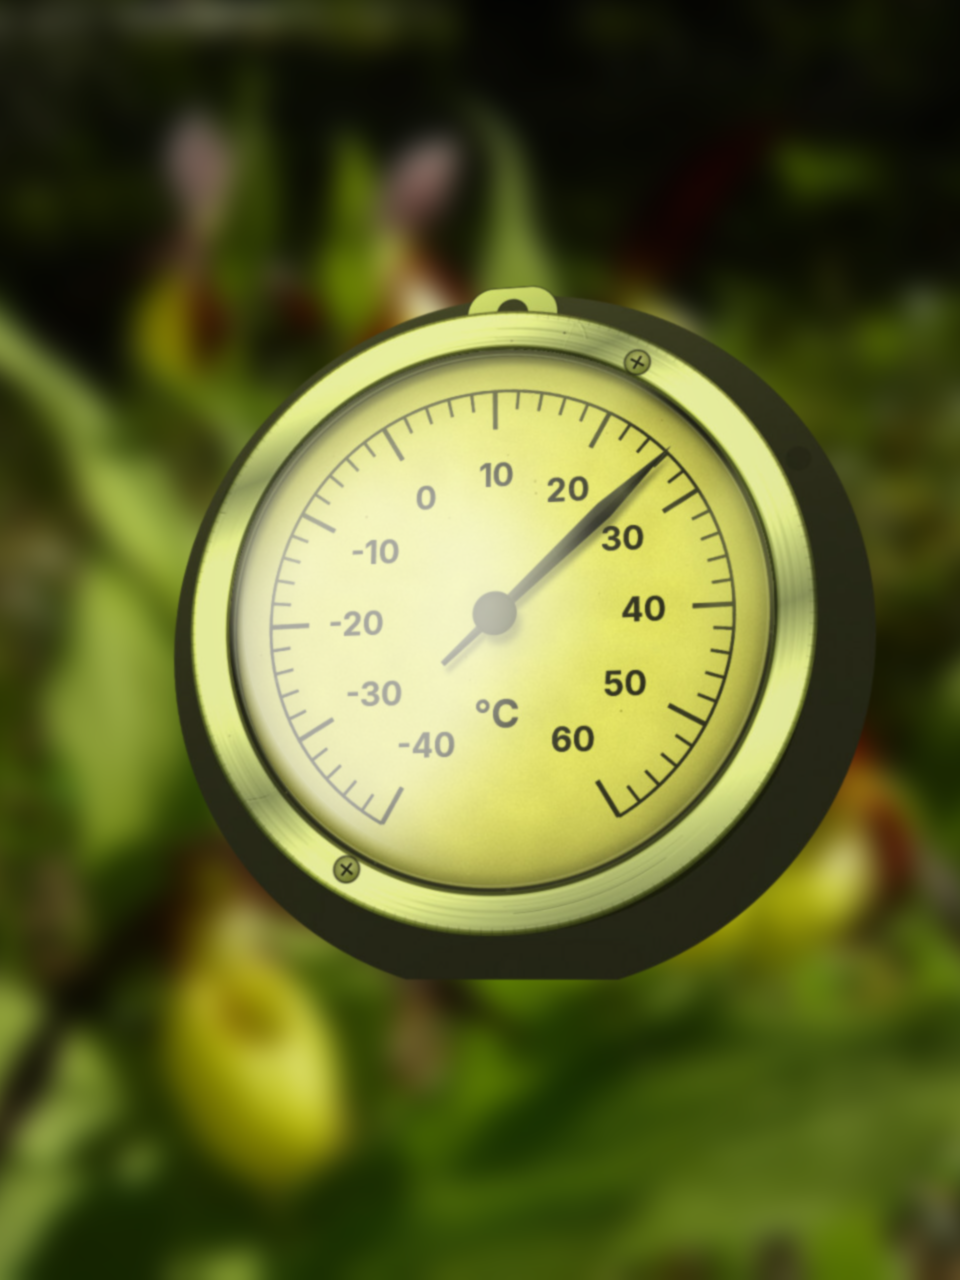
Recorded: 26 °C
